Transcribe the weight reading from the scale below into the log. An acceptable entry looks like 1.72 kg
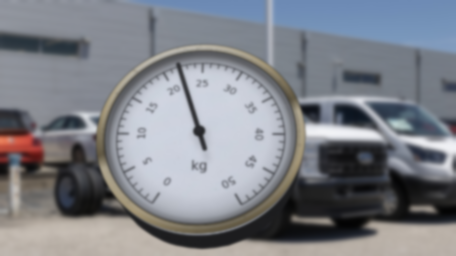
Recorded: 22 kg
